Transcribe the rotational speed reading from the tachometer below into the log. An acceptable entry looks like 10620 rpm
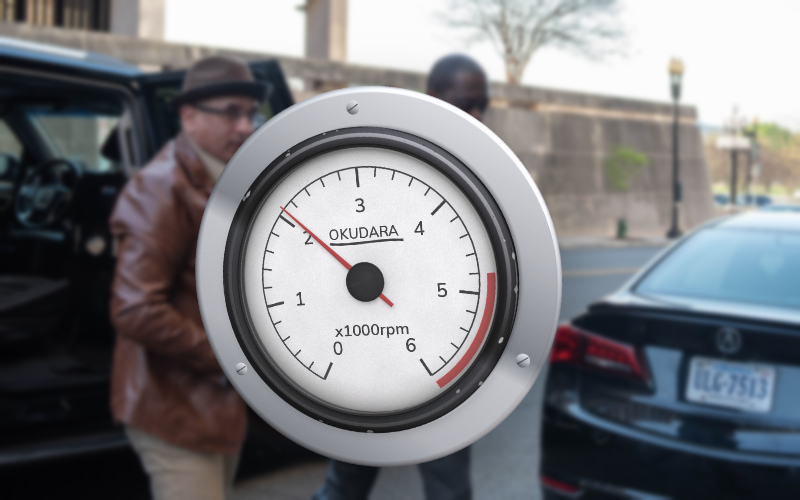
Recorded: 2100 rpm
